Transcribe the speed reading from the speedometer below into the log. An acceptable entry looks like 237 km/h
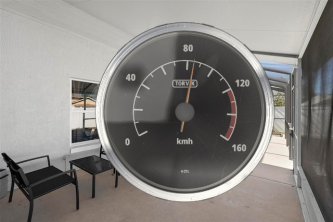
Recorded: 85 km/h
